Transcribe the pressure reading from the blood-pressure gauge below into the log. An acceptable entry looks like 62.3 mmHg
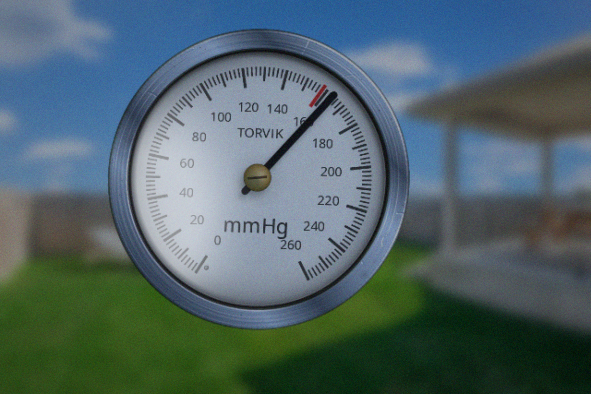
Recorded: 164 mmHg
